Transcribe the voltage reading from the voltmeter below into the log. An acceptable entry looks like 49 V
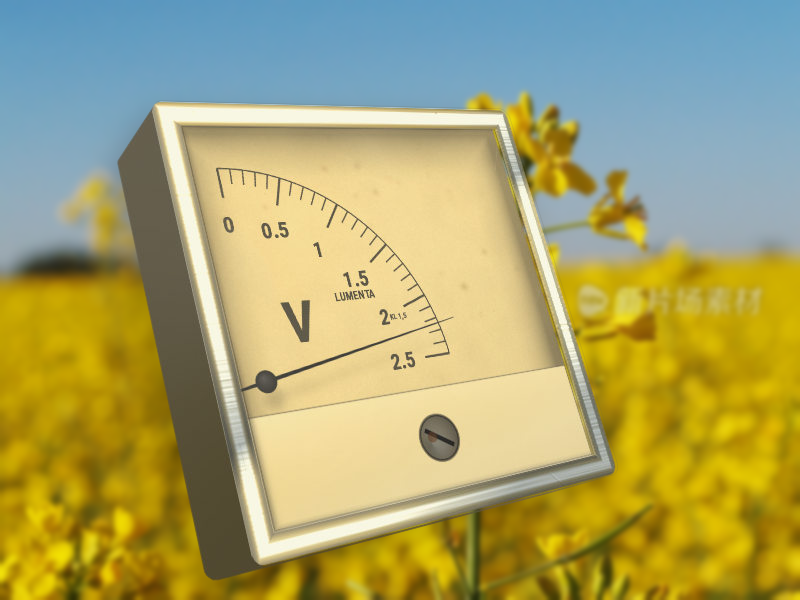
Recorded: 2.25 V
